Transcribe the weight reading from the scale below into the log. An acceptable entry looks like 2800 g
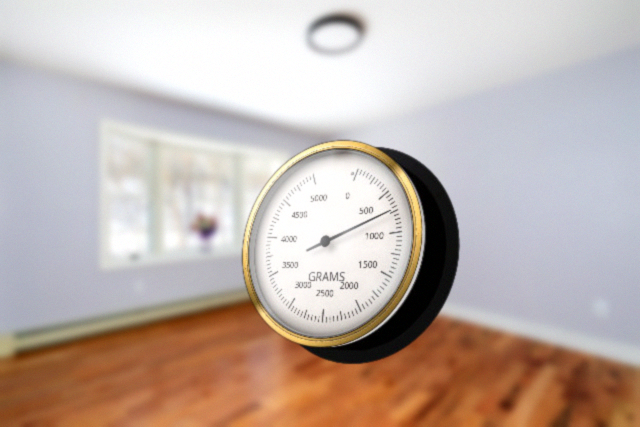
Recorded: 750 g
